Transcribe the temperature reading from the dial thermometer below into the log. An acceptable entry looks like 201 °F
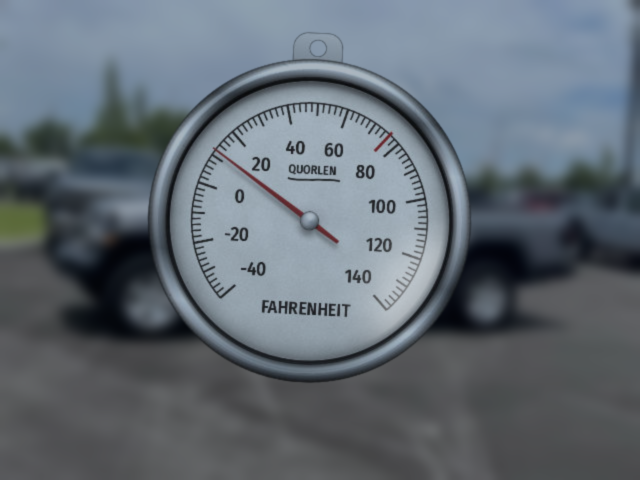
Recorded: 12 °F
